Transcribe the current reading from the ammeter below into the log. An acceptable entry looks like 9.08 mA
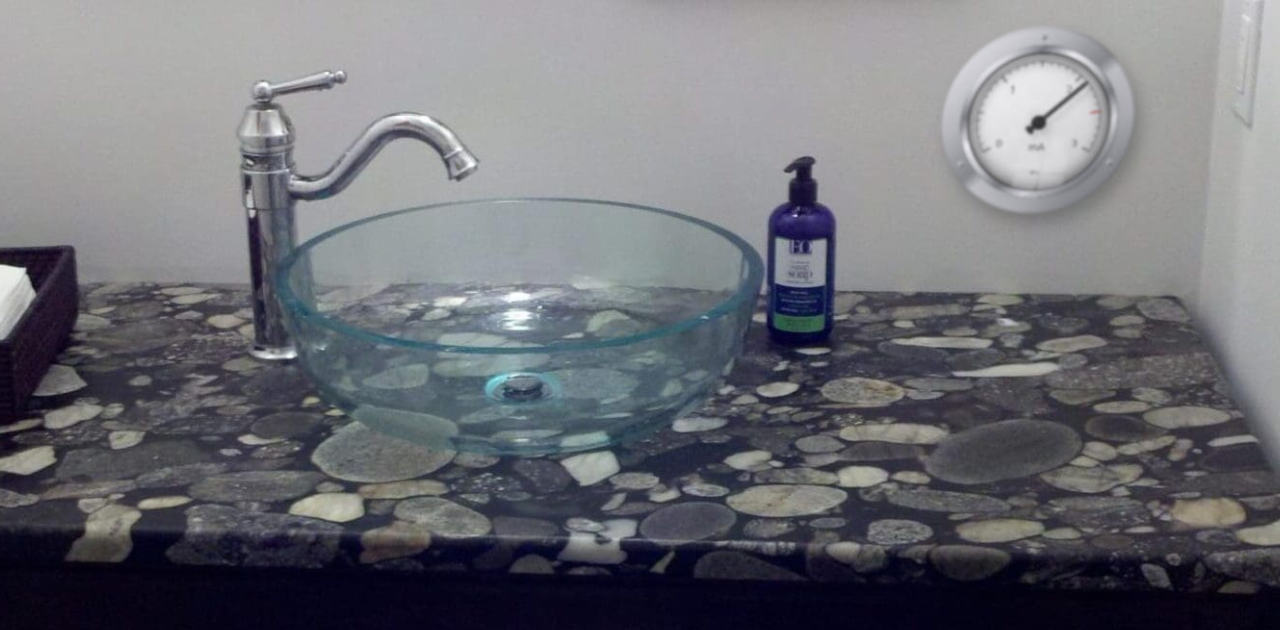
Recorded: 2.1 mA
